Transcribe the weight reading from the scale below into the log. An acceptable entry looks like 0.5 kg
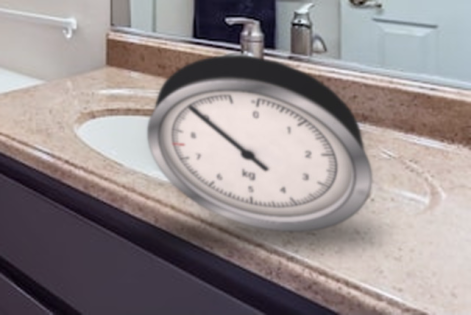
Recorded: 9 kg
